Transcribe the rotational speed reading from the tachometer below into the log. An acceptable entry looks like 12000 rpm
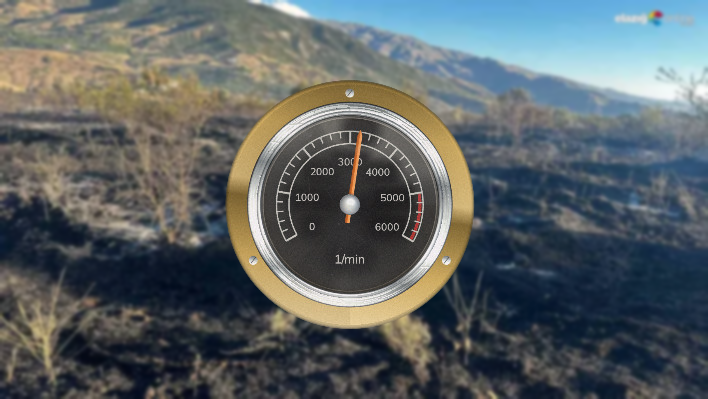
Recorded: 3200 rpm
